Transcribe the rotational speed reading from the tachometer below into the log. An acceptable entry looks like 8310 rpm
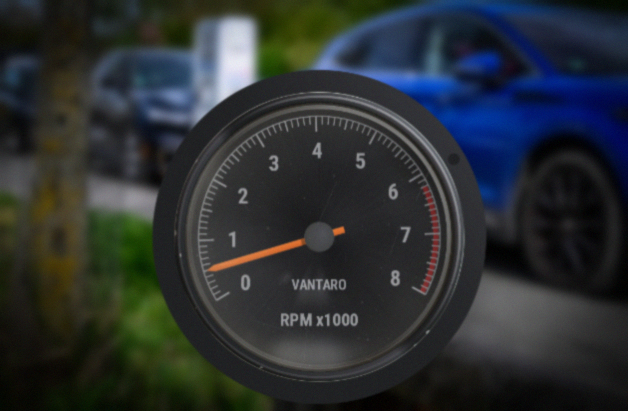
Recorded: 500 rpm
